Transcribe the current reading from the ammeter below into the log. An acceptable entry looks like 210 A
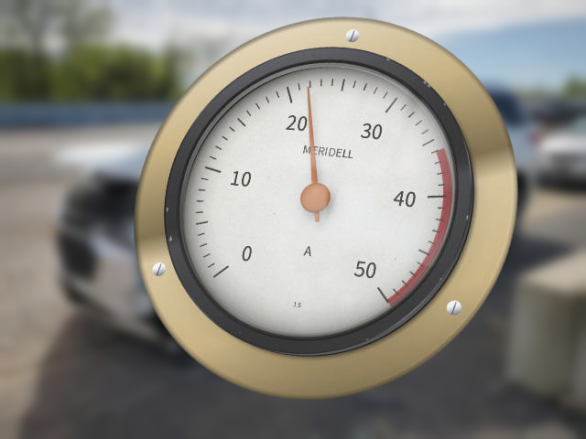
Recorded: 22 A
